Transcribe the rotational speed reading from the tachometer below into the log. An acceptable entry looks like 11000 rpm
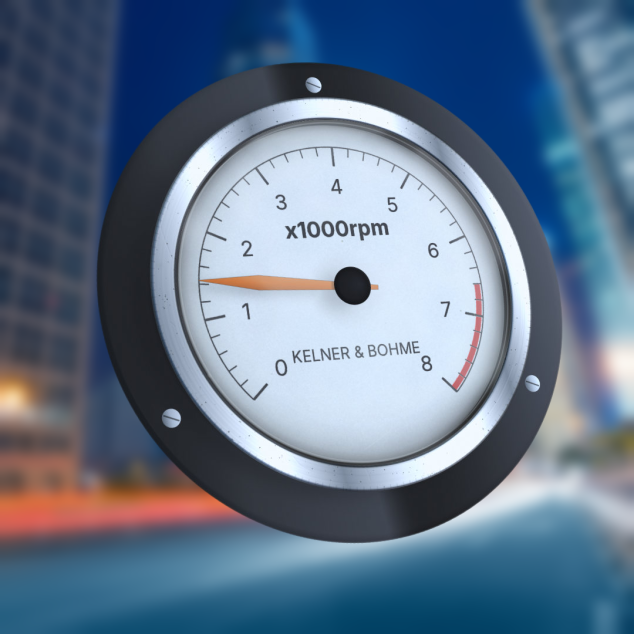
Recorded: 1400 rpm
